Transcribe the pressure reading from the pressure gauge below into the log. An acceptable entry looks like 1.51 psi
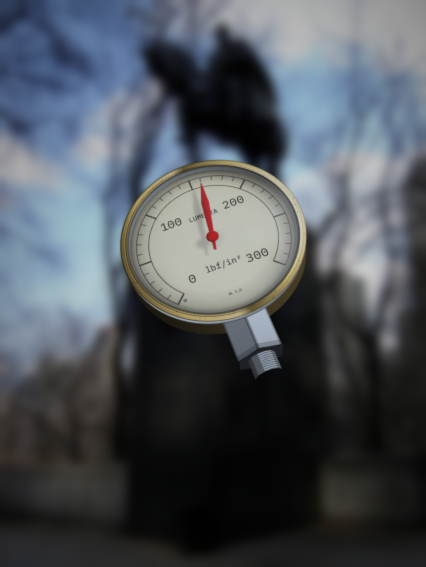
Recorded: 160 psi
